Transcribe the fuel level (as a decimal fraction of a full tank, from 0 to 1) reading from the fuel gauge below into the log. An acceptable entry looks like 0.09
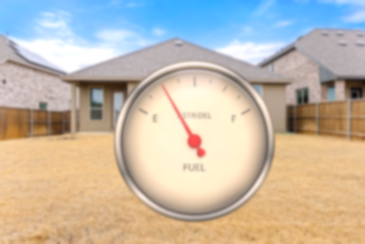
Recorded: 0.25
